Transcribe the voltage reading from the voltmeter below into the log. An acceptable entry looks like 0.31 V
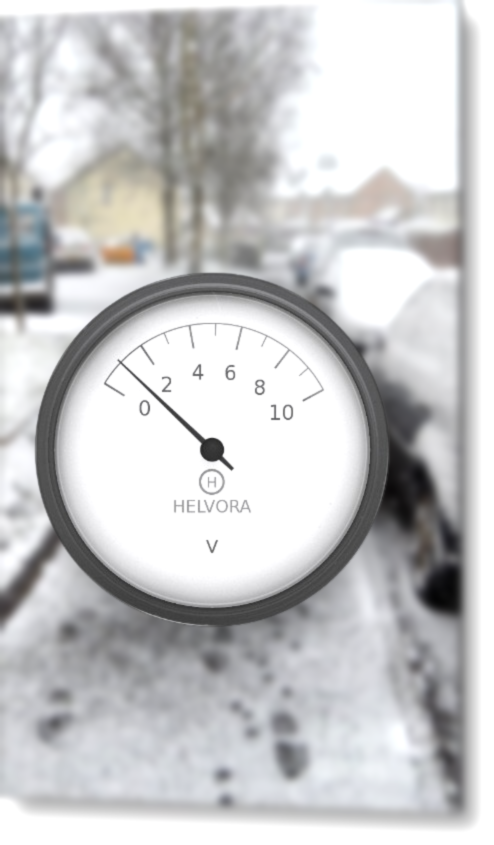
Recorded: 1 V
